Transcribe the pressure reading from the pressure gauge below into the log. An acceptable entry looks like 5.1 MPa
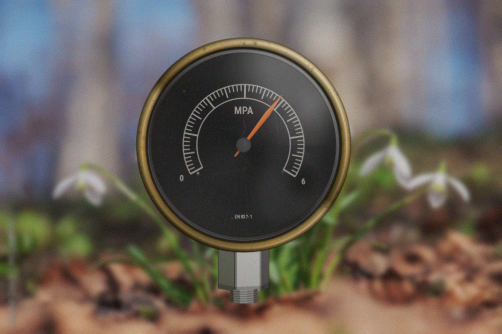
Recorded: 3.9 MPa
